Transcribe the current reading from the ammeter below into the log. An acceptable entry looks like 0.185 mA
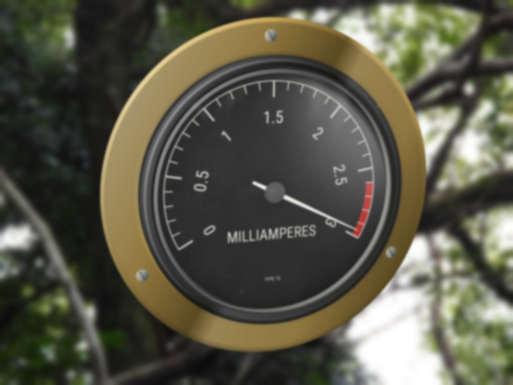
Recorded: 2.95 mA
